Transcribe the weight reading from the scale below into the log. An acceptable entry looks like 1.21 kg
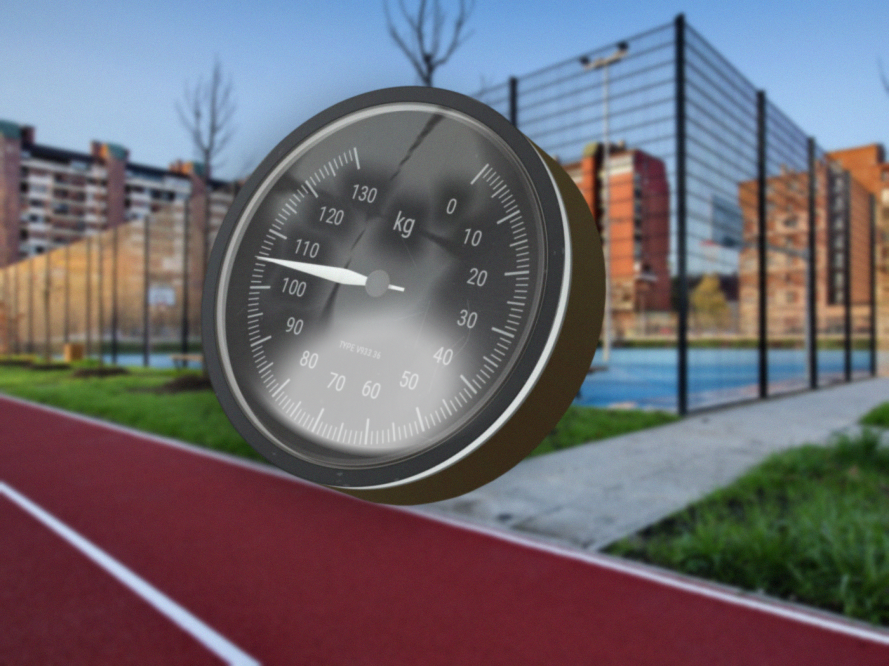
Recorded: 105 kg
